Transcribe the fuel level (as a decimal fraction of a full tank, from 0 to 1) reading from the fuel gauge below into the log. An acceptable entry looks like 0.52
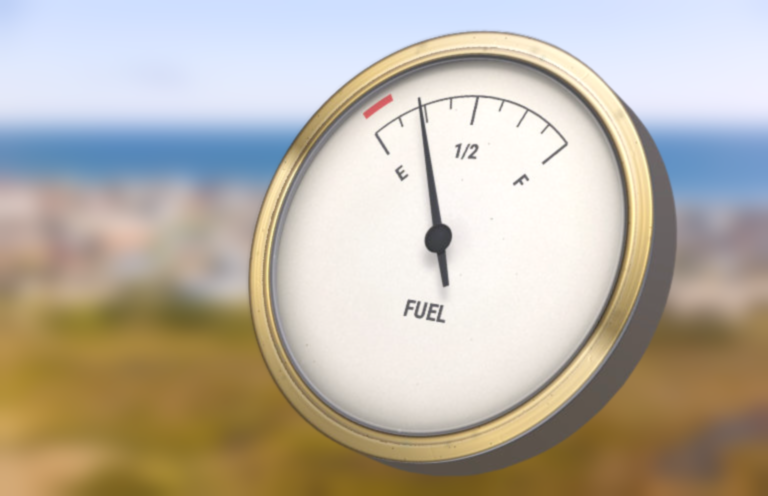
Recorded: 0.25
